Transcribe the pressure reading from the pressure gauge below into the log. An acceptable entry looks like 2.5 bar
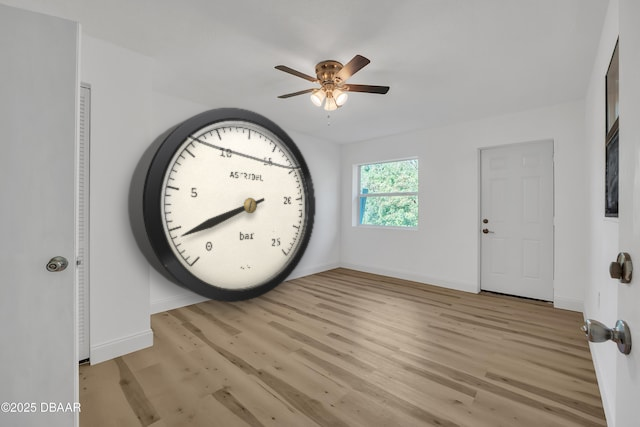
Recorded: 2 bar
